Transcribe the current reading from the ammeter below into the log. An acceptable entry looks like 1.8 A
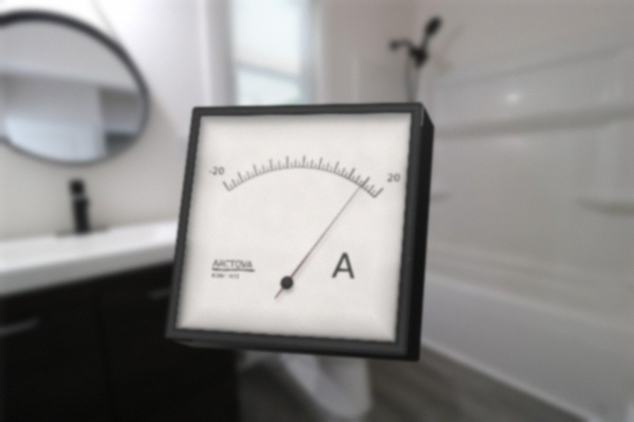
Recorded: 16 A
